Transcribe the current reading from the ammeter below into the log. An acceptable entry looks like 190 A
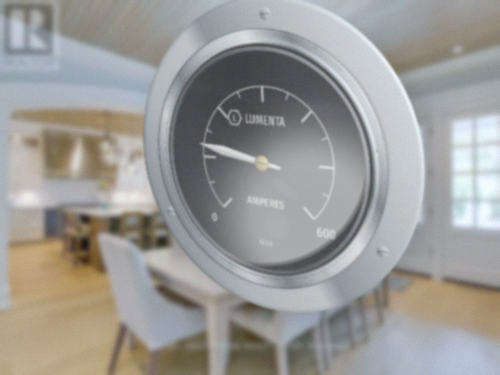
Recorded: 125 A
